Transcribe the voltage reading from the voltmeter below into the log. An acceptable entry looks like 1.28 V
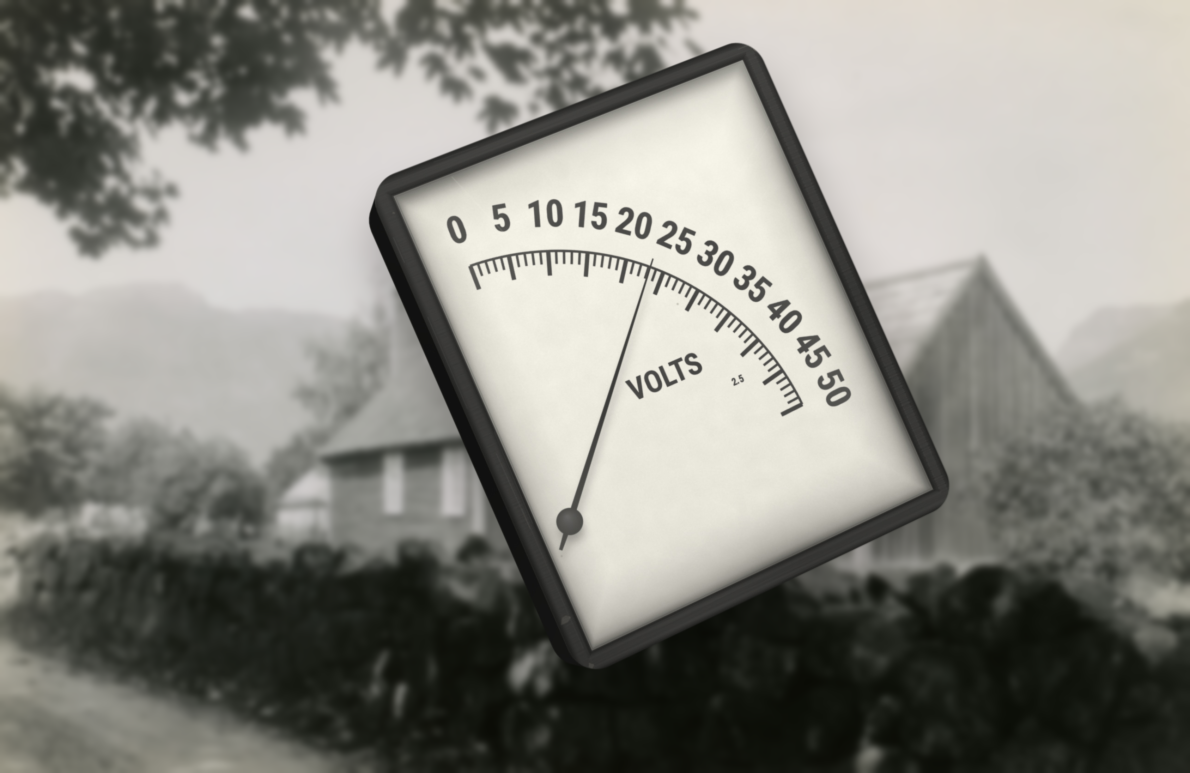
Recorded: 23 V
